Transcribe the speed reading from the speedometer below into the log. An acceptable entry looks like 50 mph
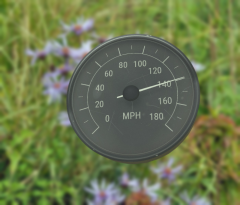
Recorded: 140 mph
